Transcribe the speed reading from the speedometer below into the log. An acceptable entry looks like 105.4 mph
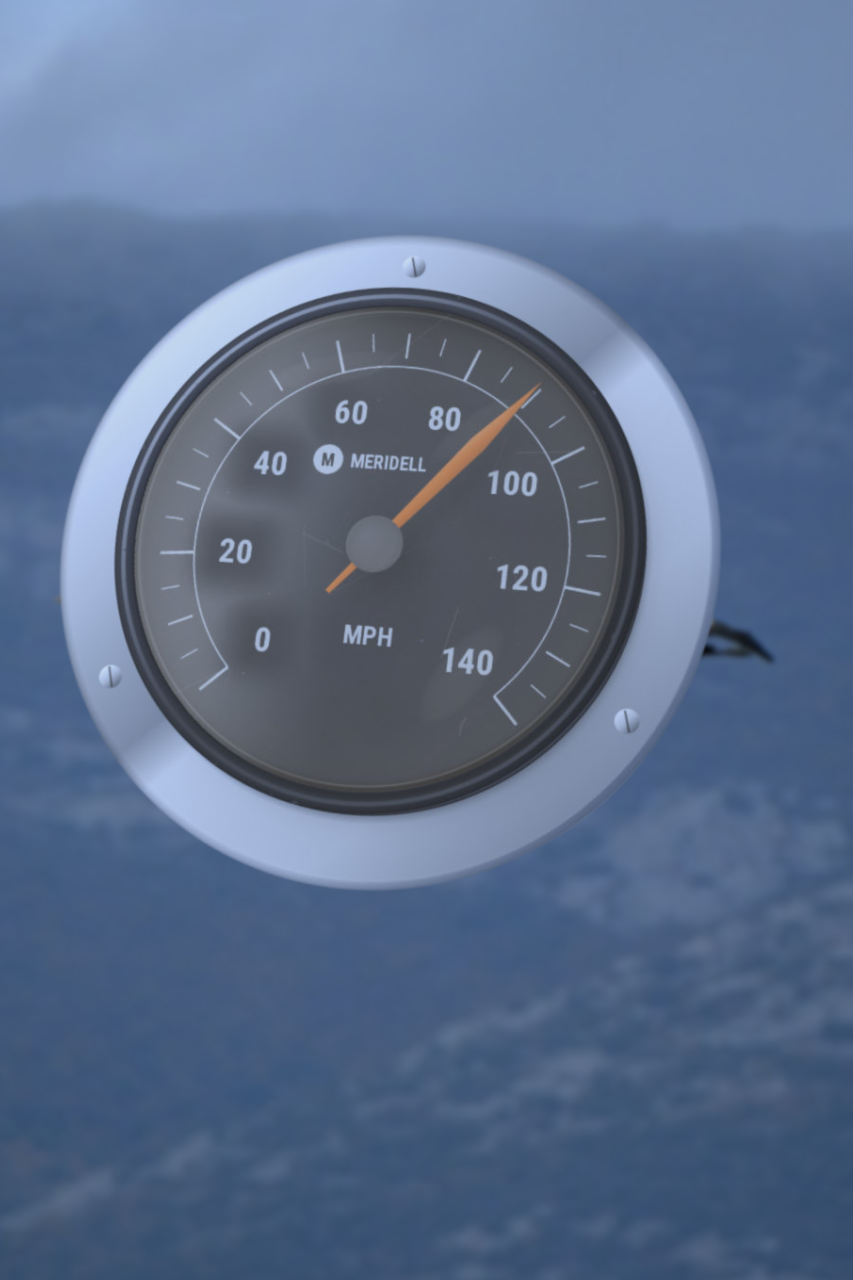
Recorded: 90 mph
